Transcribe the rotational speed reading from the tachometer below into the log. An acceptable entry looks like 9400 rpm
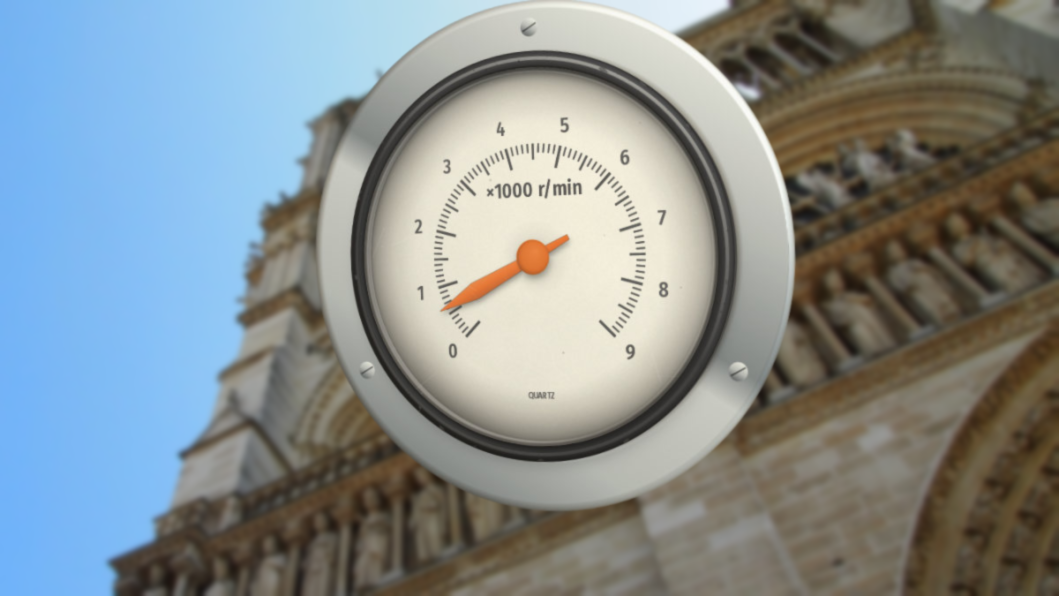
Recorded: 600 rpm
